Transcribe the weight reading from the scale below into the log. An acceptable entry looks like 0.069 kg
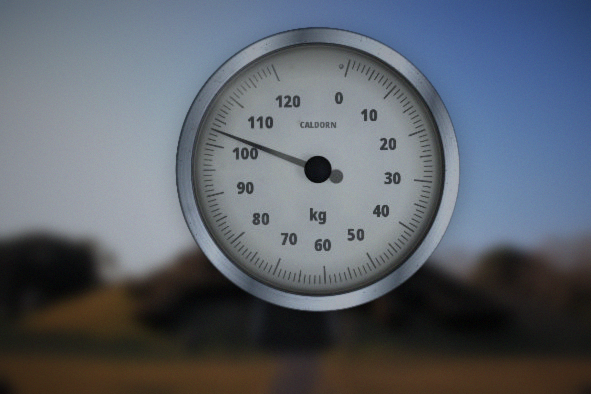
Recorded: 103 kg
